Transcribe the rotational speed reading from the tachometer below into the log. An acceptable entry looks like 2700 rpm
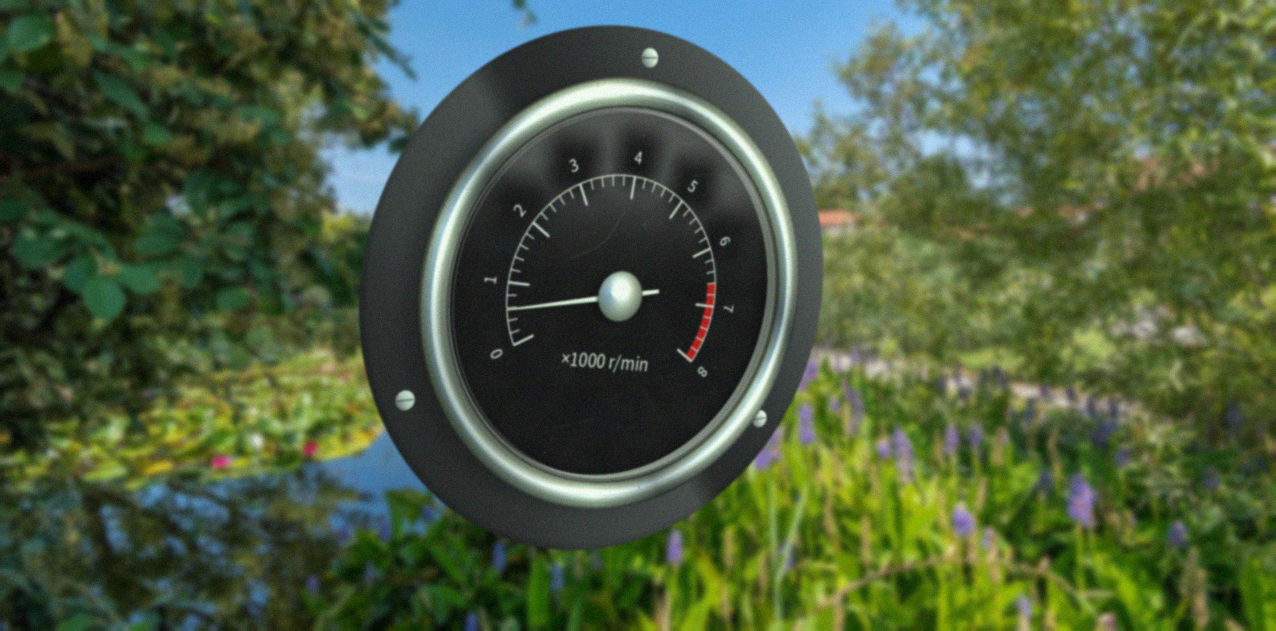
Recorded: 600 rpm
